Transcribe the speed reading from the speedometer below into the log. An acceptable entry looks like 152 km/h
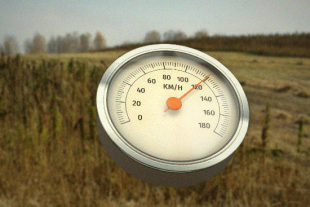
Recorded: 120 km/h
